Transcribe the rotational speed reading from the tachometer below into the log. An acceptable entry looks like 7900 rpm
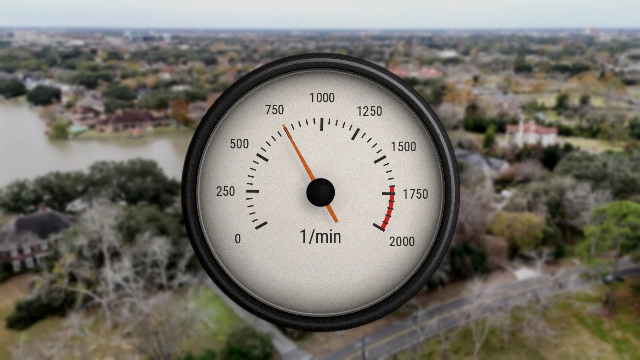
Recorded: 750 rpm
